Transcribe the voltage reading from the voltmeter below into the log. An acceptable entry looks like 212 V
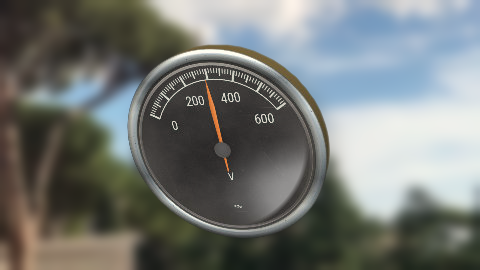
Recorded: 300 V
